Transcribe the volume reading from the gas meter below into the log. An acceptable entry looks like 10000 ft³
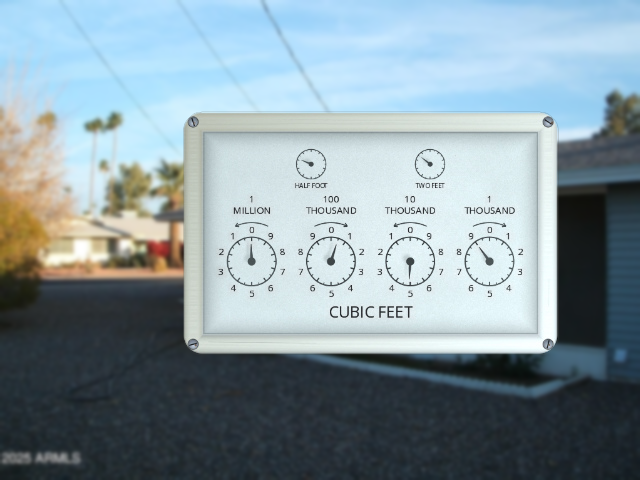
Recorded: 4900 ft³
